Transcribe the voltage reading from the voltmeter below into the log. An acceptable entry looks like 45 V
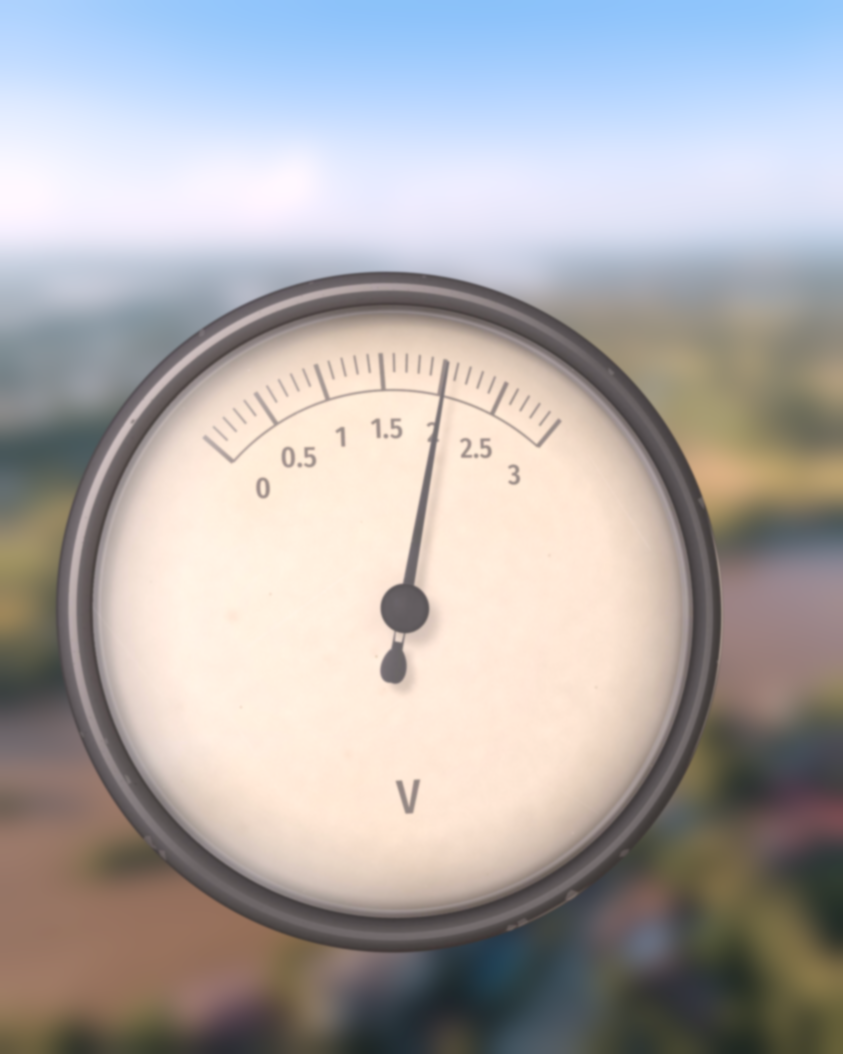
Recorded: 2 V
